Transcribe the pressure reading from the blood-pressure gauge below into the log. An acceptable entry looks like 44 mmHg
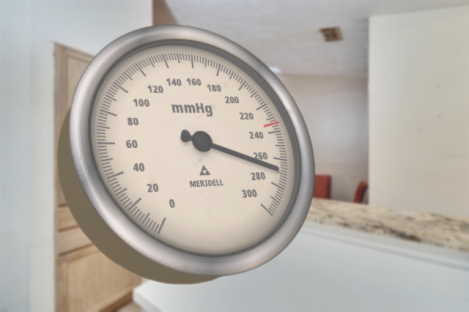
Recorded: 270 mmHg
